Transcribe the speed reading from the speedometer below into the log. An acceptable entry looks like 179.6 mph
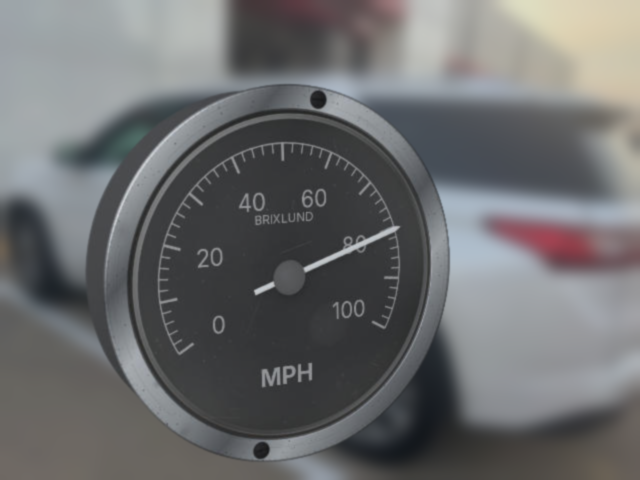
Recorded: 80 mph
